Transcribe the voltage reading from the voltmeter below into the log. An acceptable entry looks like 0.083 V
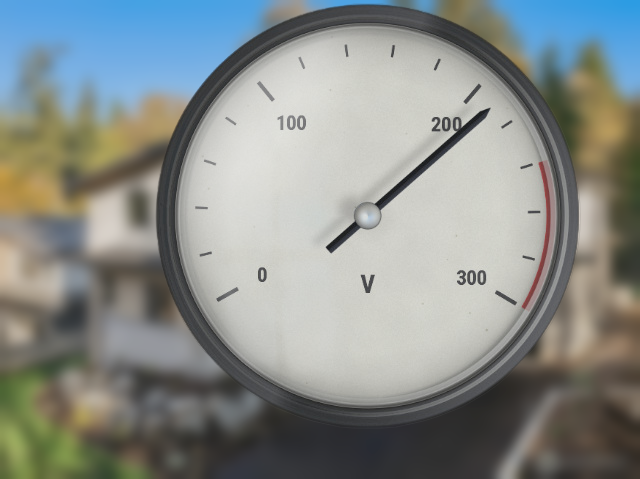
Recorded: 210 V
